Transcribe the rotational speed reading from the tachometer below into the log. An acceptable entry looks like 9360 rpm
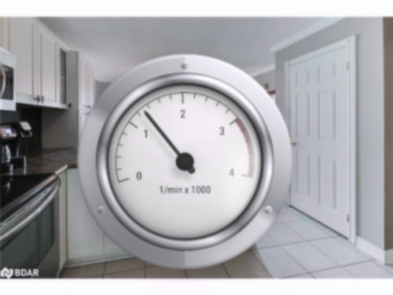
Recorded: 1300 rpm
